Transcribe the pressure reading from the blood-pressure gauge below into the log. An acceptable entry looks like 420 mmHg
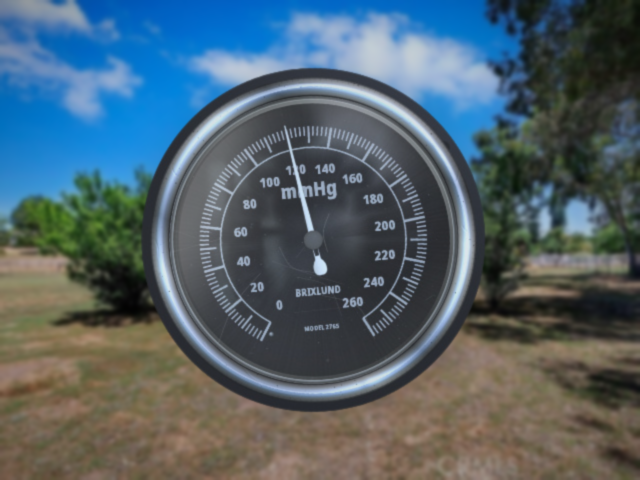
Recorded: 120 mmHg
